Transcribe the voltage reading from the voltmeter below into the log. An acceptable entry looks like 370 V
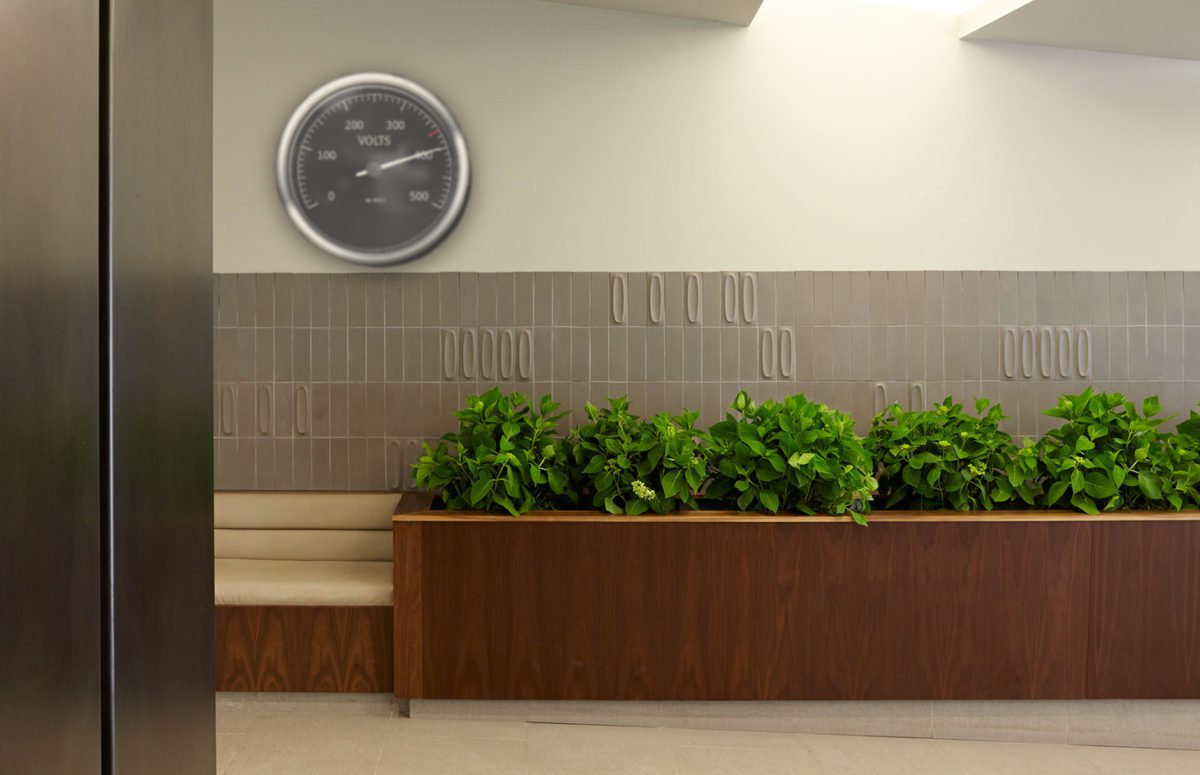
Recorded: 400 V
